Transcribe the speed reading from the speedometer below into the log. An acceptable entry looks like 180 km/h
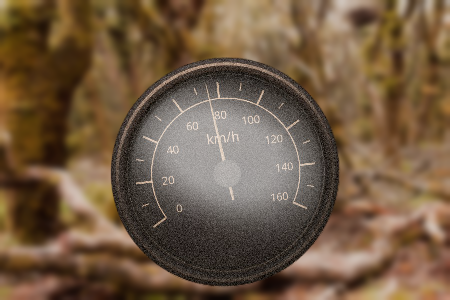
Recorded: 75 km/h
